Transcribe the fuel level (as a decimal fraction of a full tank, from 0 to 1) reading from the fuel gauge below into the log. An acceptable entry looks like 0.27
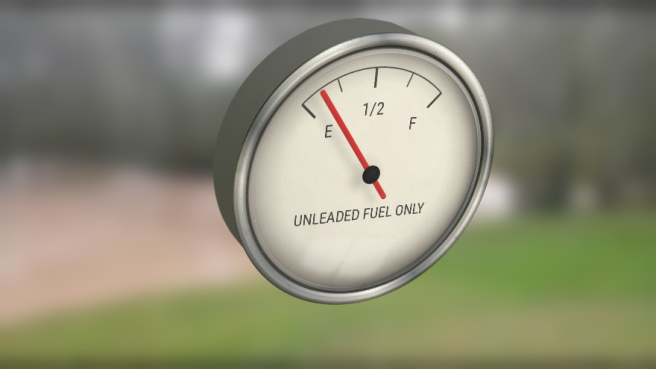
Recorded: 0.125
